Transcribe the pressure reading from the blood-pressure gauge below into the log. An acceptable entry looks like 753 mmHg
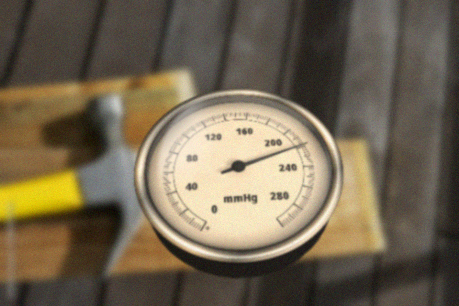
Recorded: 220 mmHg
